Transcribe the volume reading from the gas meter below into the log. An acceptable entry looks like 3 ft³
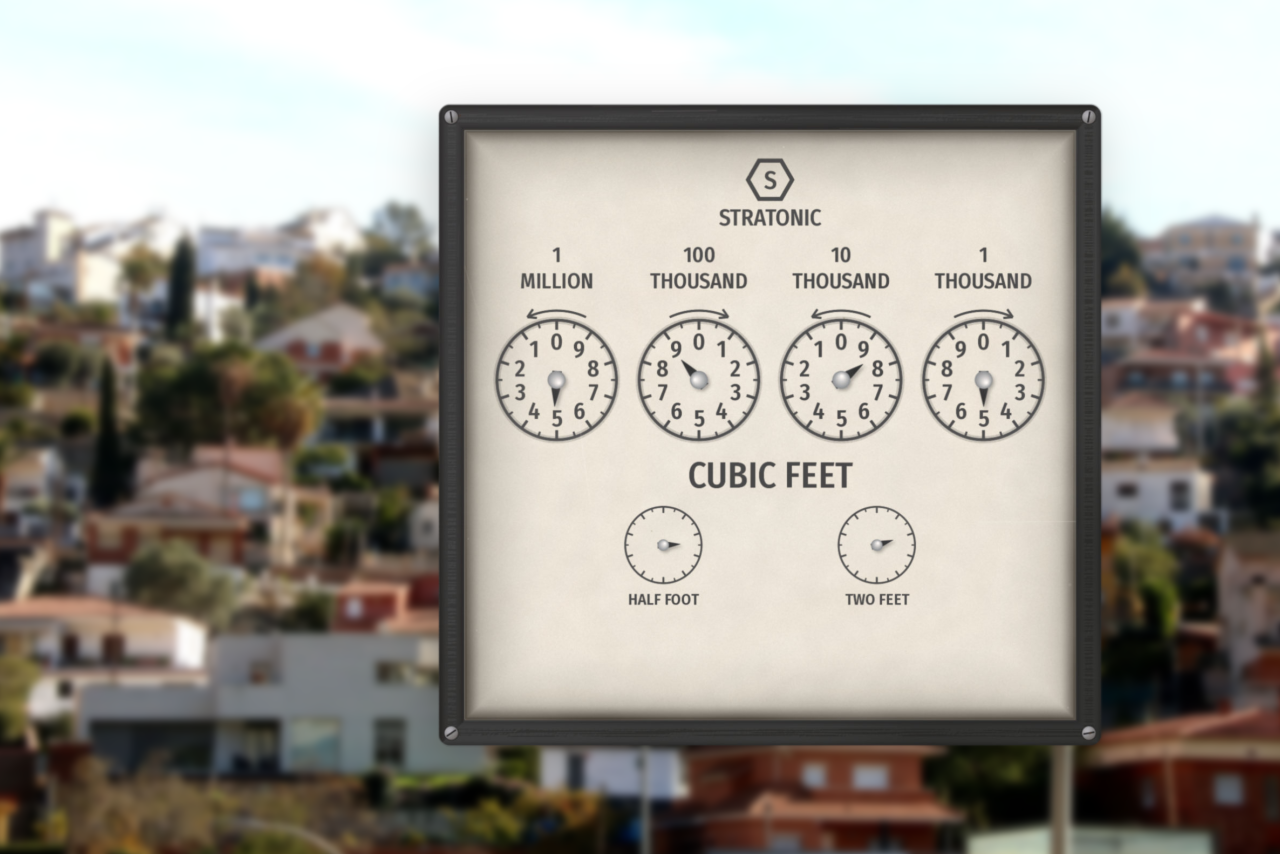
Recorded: 488500 ft³
